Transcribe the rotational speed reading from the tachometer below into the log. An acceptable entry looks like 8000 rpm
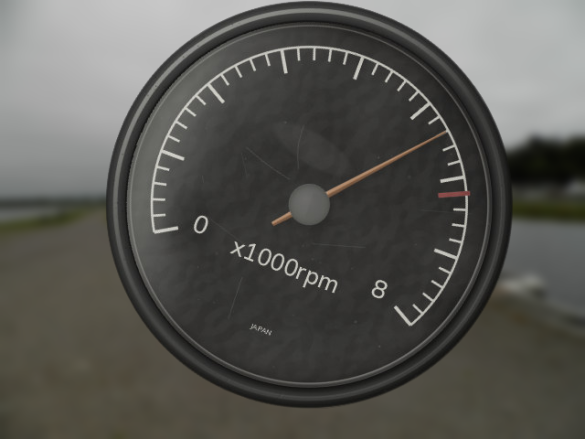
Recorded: 5400 rpm
